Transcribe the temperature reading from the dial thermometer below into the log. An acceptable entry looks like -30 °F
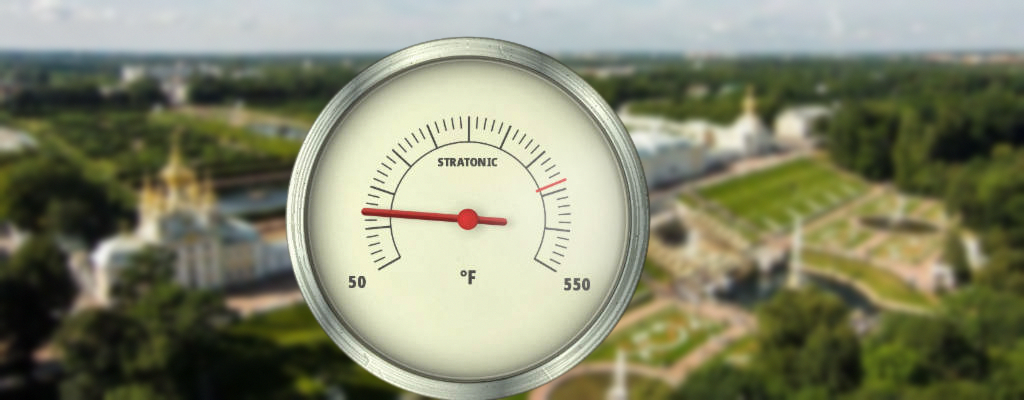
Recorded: 120 °F
